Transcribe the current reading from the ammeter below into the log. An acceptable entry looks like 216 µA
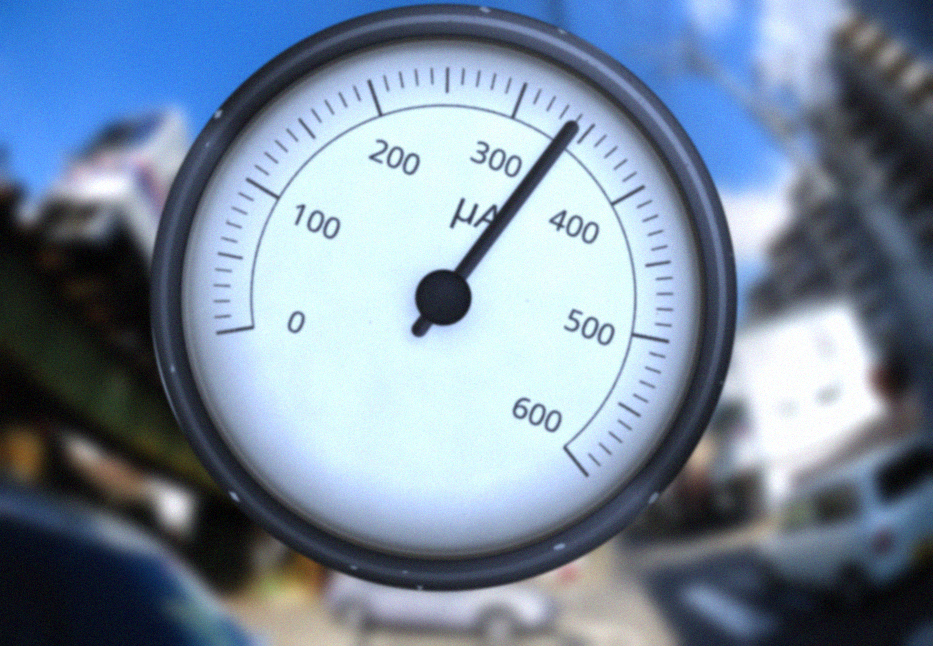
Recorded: 340 µA
